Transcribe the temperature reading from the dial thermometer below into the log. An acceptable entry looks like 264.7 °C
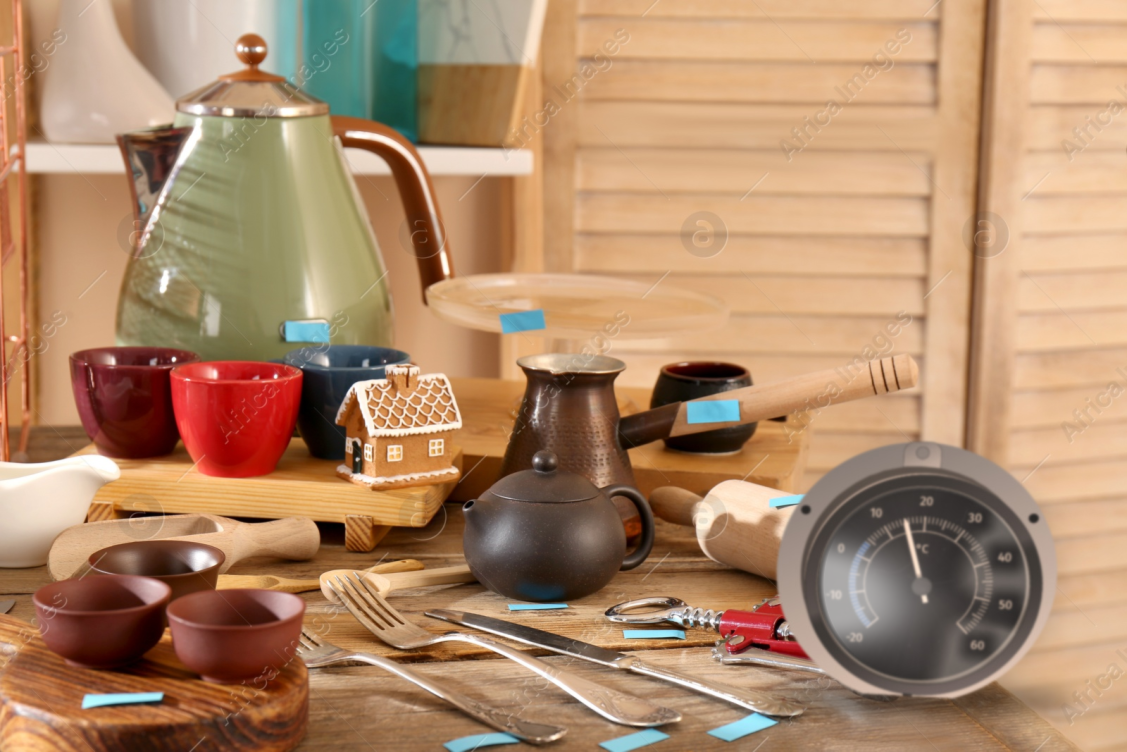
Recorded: 15 °C
